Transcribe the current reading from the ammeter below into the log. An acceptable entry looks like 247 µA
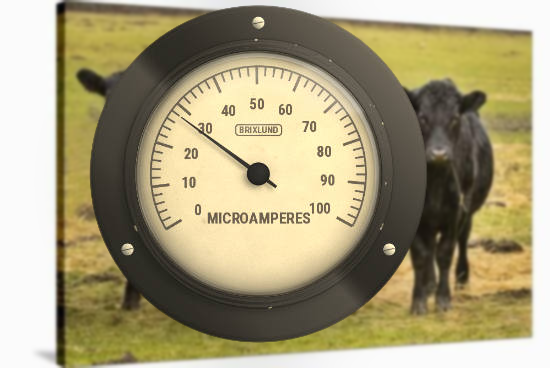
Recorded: 28 µA
